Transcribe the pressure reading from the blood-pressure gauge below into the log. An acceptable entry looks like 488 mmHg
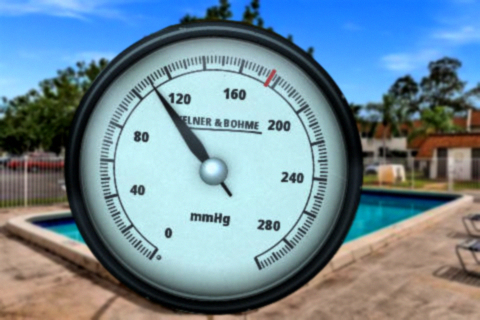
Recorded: 110 mmHg
